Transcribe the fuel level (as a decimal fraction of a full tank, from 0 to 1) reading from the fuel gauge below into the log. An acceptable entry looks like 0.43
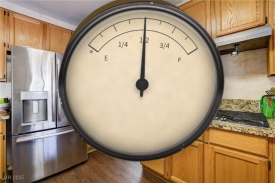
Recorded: 0.5
